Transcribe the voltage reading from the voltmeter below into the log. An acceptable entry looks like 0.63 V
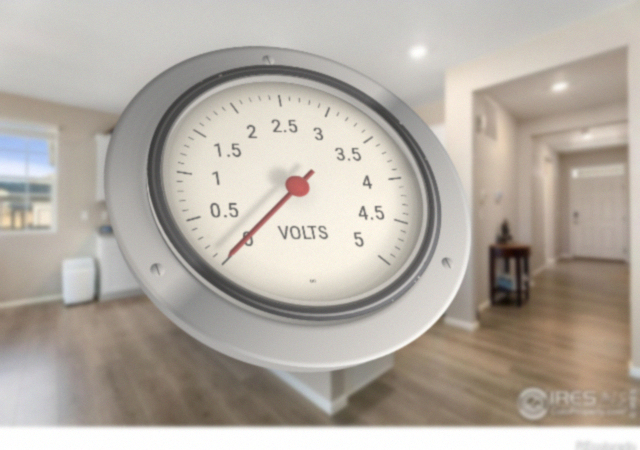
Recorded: 0 V
